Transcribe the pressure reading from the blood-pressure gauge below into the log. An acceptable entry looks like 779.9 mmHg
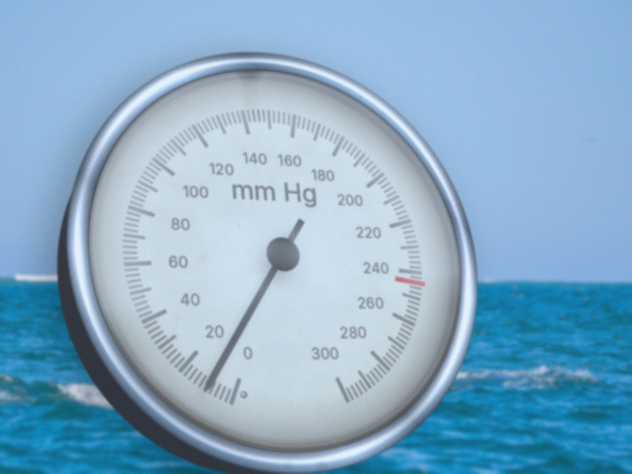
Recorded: 10 mmHg
